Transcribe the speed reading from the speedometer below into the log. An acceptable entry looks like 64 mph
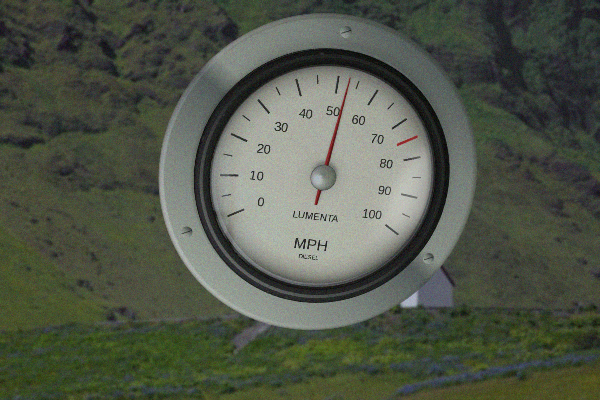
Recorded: 52.5 mph
